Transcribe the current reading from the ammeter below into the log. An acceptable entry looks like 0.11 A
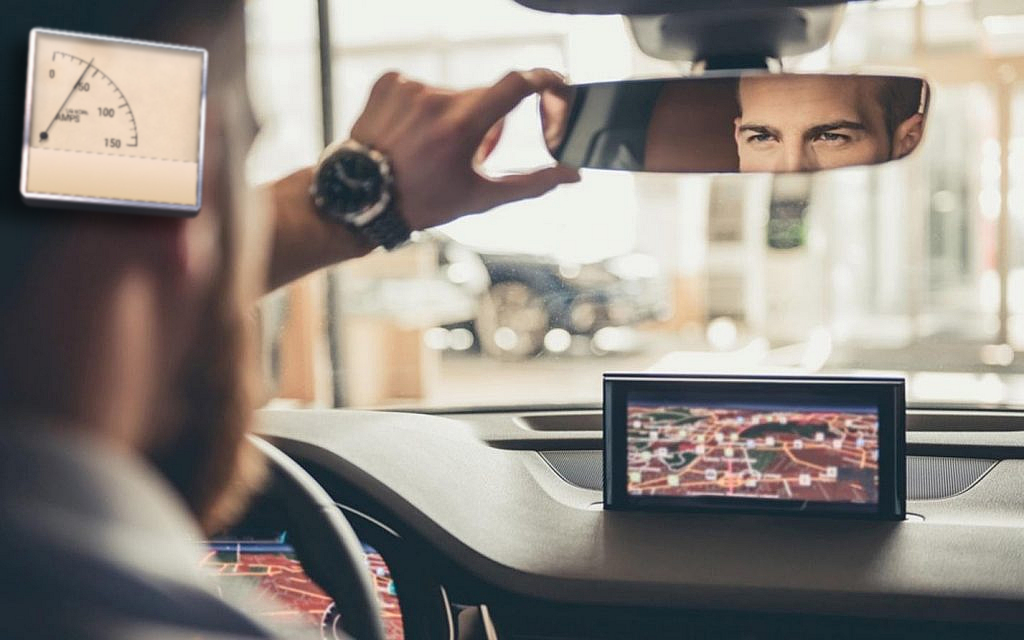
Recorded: 40 A
